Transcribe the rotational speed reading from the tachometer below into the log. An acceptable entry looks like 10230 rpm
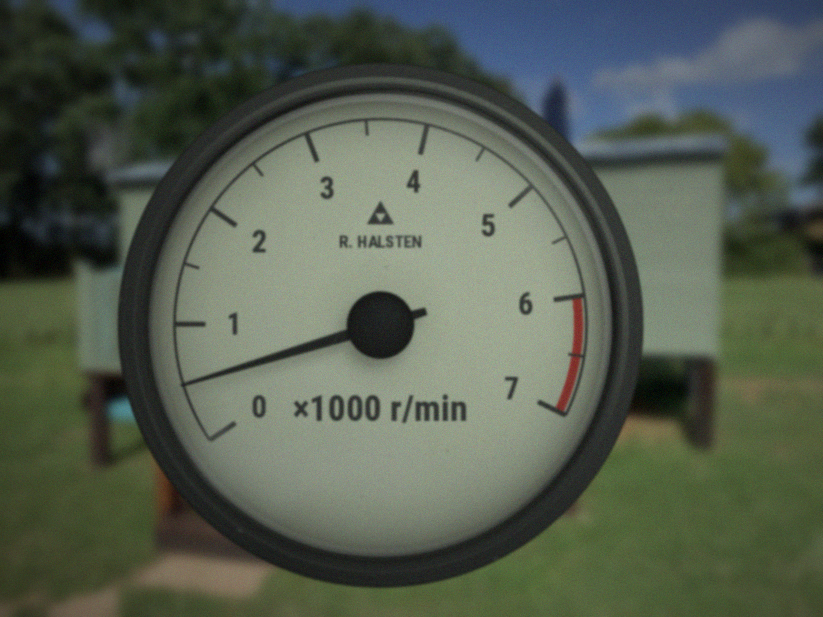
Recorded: 500 rpm
